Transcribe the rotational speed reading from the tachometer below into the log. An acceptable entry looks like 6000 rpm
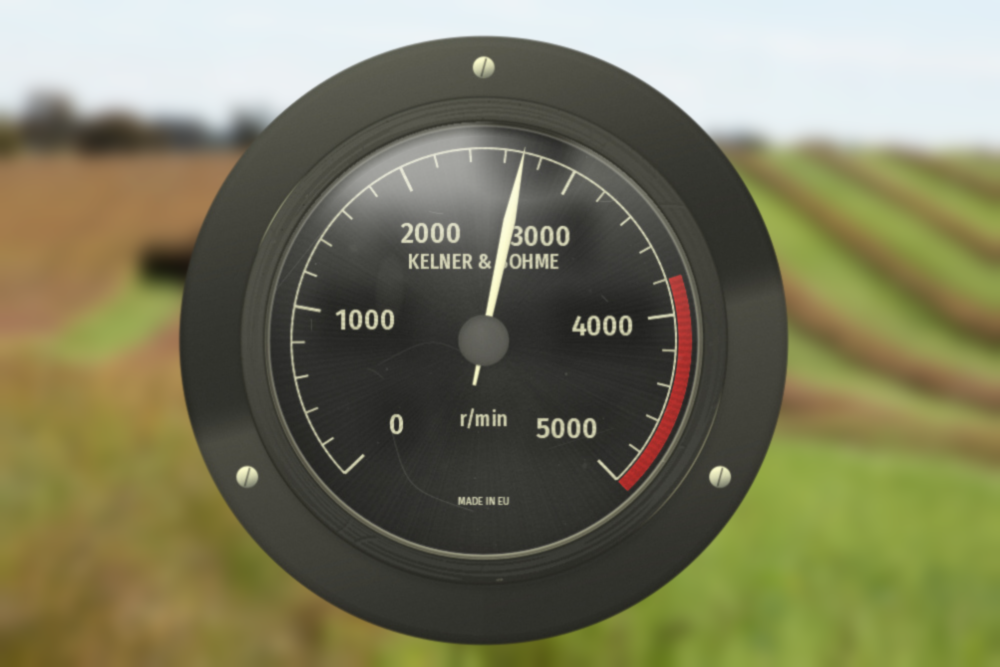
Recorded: 2700 rpm
